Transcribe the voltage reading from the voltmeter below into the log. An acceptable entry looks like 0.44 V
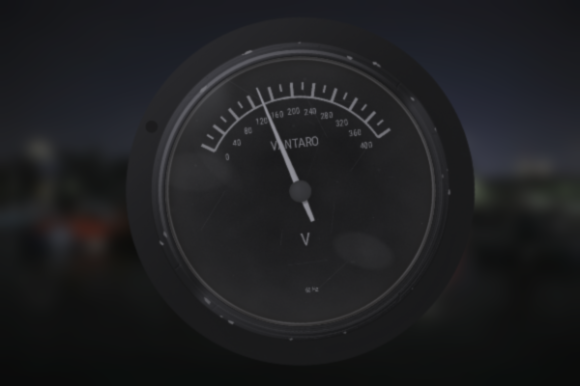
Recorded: 140 V
